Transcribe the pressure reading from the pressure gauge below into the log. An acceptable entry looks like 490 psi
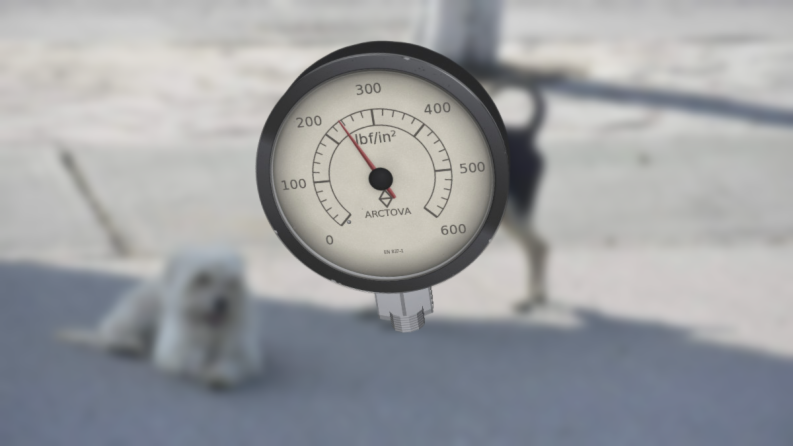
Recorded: 240 psi
